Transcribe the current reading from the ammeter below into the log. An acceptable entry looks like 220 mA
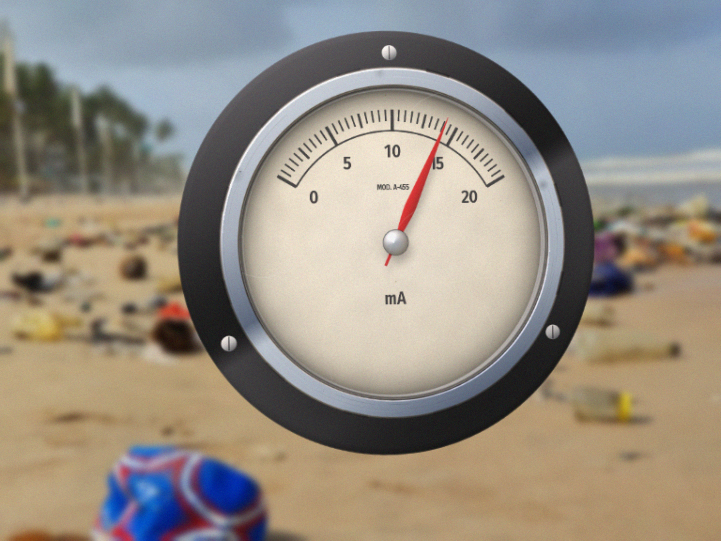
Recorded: 14 mA
